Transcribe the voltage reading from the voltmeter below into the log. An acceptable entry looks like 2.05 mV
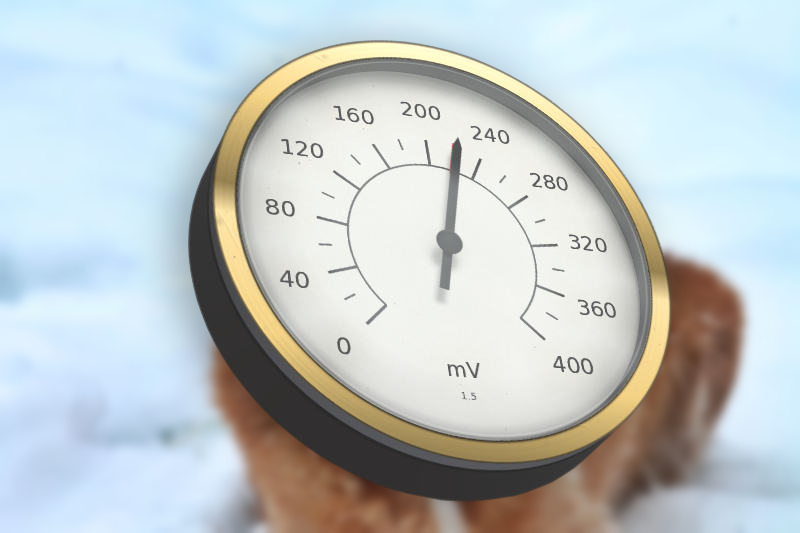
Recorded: 220 mV
